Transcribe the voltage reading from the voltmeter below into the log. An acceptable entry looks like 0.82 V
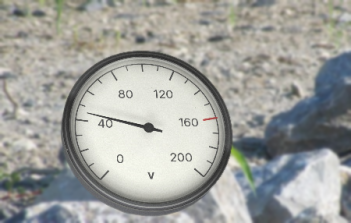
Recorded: 45 V
